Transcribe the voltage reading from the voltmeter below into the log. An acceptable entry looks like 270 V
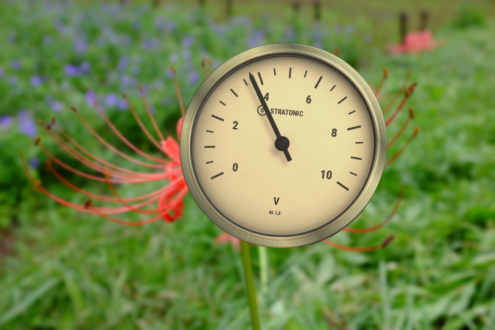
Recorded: 3.75 V
